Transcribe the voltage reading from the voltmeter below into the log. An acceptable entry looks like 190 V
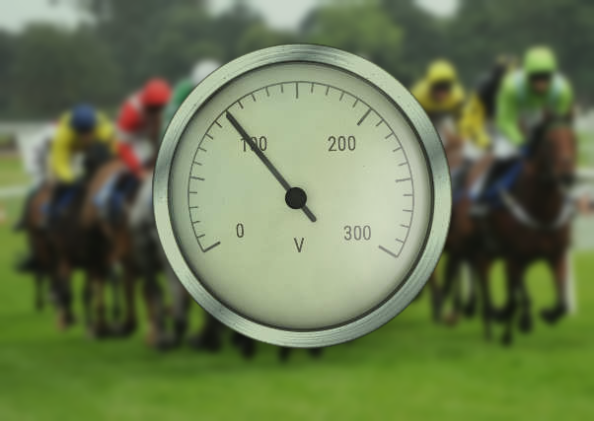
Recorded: 100 V
